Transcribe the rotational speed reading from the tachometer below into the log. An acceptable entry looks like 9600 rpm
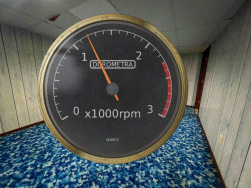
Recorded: 1200 rpm
